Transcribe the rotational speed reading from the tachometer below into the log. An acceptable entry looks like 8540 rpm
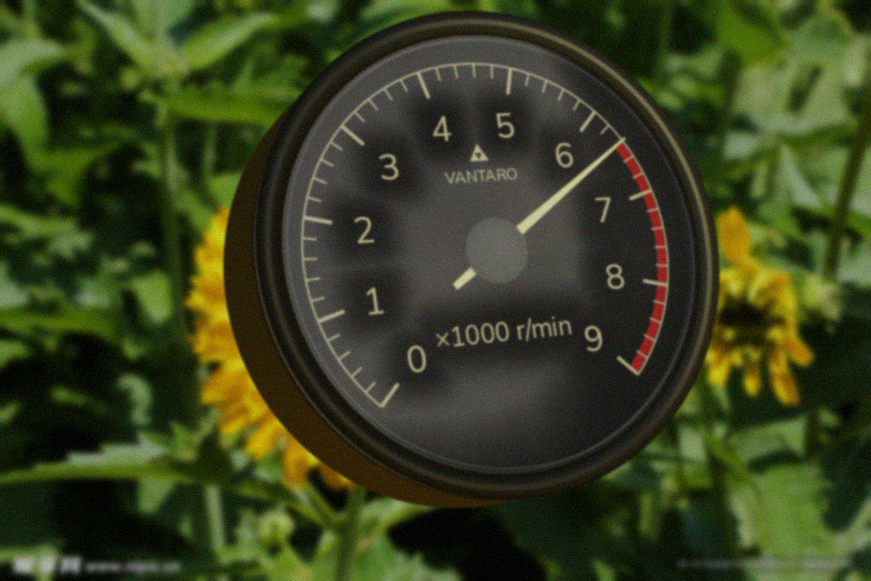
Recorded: 6400 rpm
